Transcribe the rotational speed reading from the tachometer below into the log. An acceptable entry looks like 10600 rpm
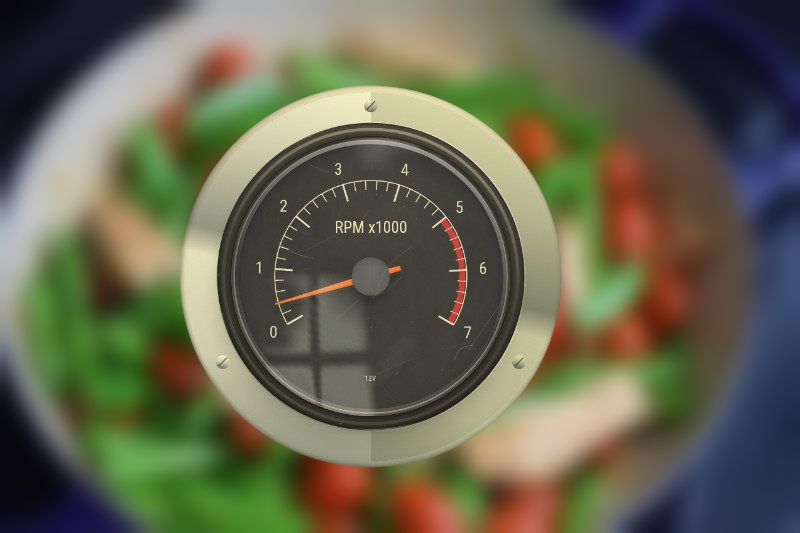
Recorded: 400 rpm
